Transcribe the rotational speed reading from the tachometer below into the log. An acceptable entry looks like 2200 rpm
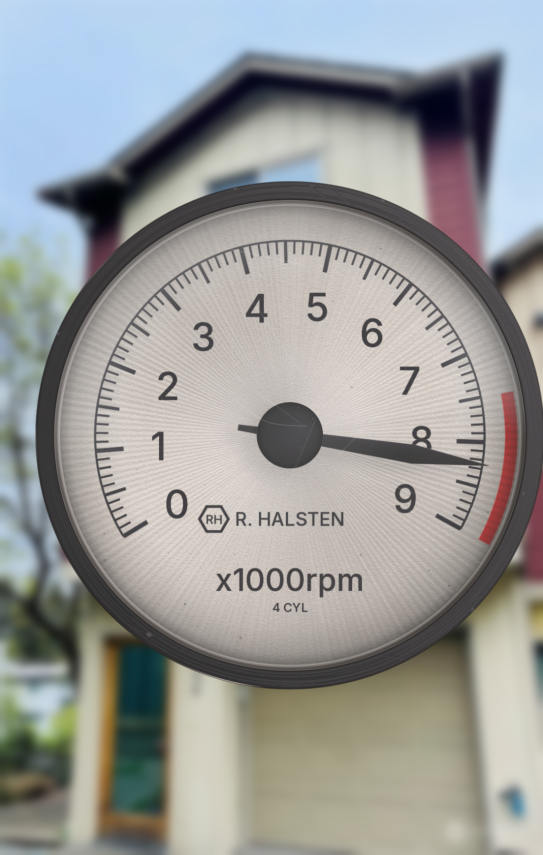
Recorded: 8250 rpm
